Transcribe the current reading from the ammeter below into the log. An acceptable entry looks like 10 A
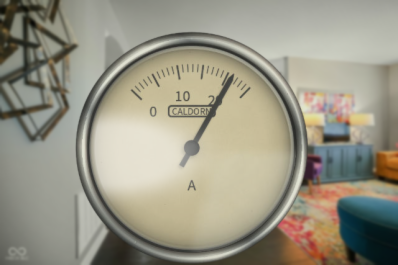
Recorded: 21 A
